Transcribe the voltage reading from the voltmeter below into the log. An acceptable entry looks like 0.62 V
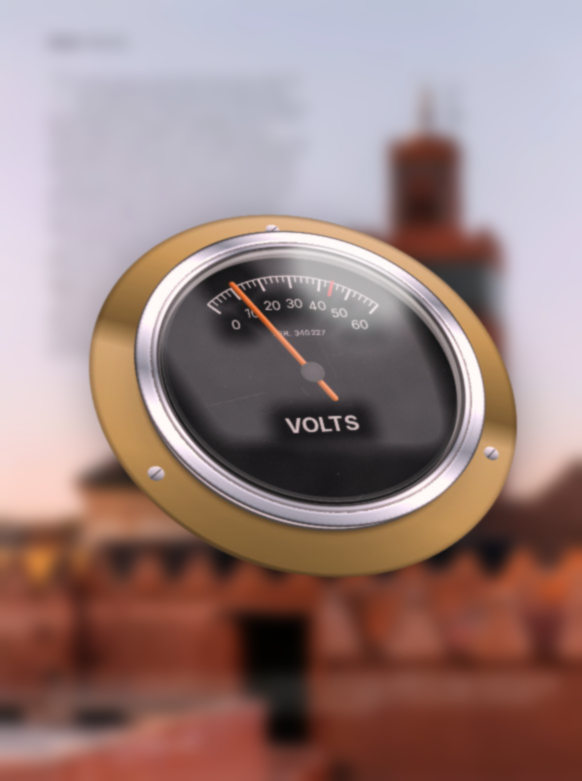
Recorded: 10 V
